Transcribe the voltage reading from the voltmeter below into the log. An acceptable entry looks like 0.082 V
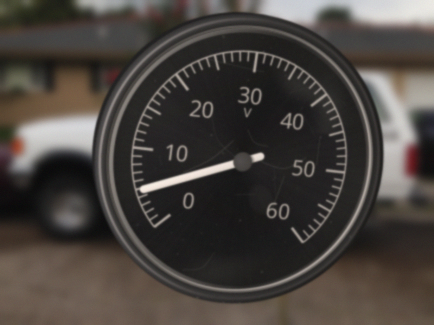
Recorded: 5 V
